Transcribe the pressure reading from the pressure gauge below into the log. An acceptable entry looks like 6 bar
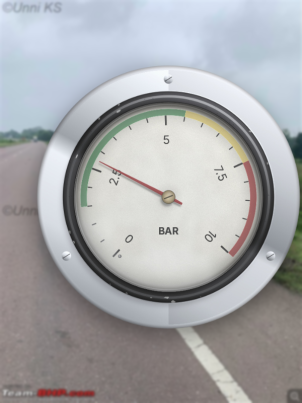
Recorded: 2.75 bar
